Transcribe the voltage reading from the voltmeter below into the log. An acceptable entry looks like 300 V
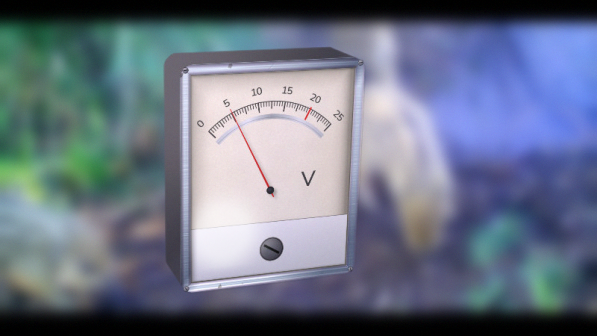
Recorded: 5 V
